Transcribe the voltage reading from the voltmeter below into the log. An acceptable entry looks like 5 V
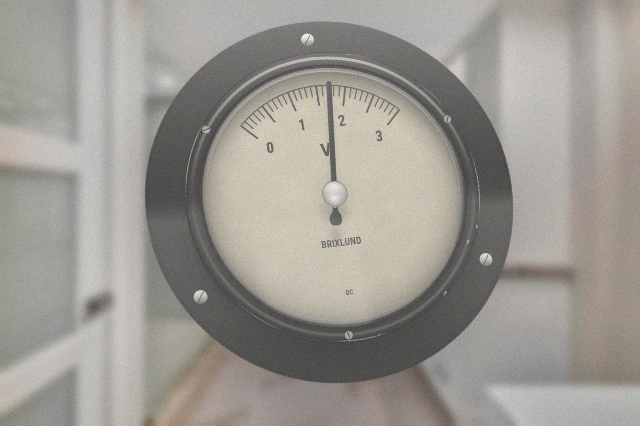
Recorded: 1.7 V
